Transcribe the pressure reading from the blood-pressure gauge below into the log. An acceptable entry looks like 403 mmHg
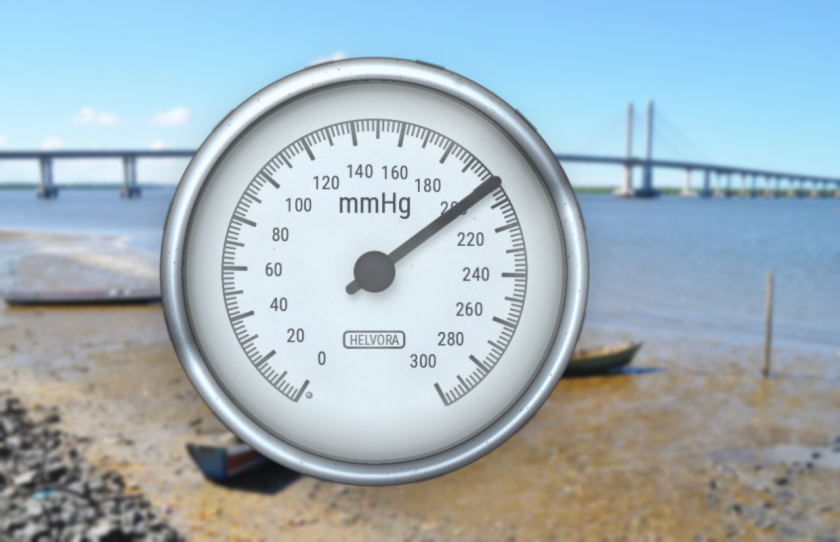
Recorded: 202 mmHg
